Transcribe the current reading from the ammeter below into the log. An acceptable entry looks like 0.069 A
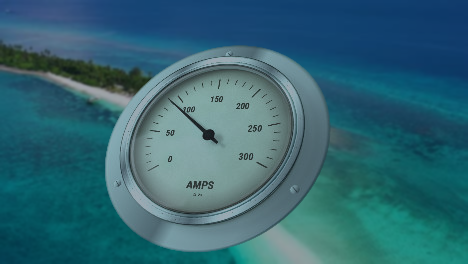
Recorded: 90 A
